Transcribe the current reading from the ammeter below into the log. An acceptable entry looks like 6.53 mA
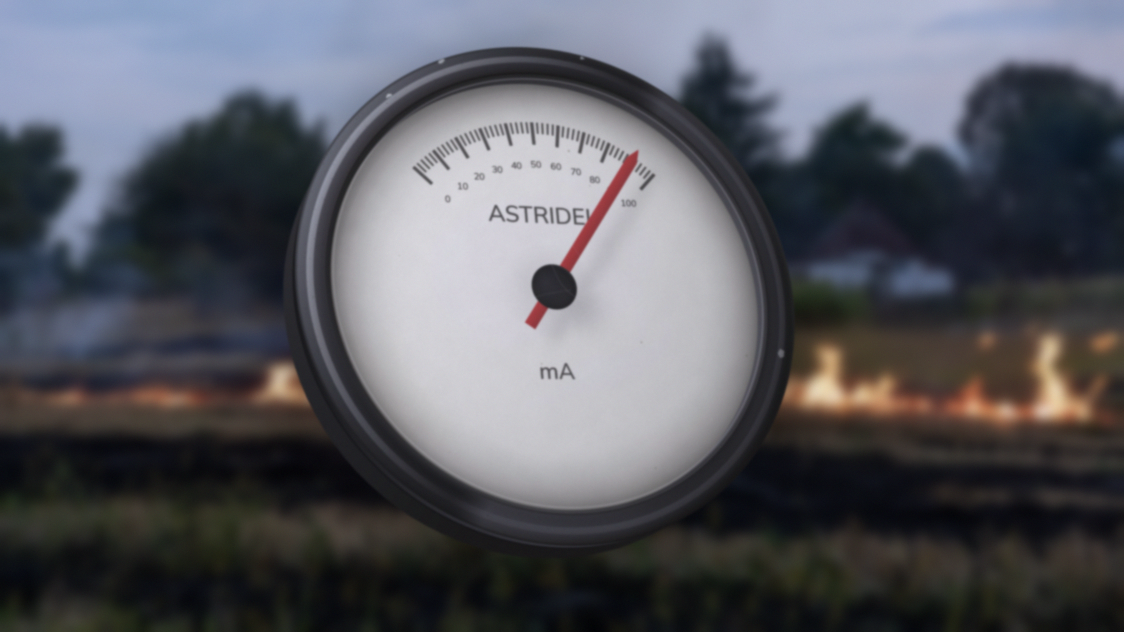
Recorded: 90 mA
